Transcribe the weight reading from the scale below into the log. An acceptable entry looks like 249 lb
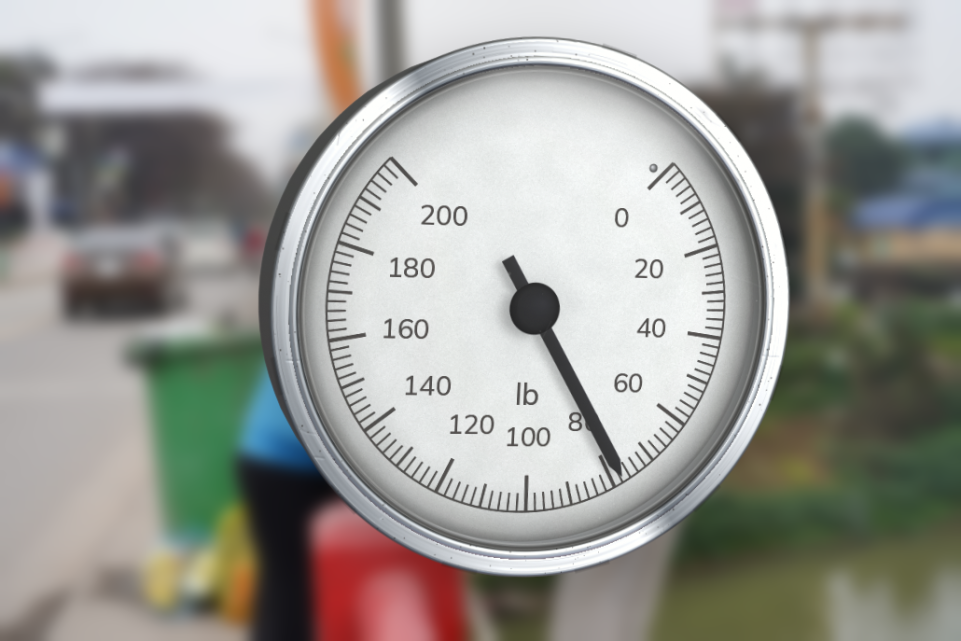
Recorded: 78 lb
